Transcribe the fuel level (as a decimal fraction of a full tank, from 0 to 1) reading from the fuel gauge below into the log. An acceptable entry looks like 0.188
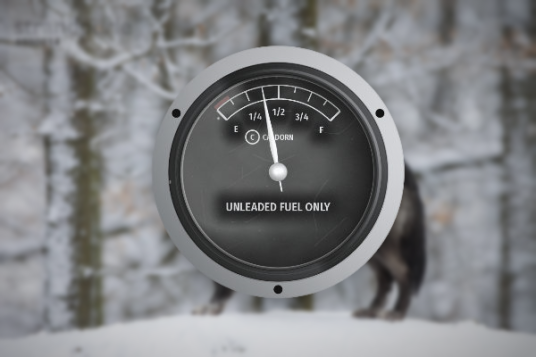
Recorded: 0.375
